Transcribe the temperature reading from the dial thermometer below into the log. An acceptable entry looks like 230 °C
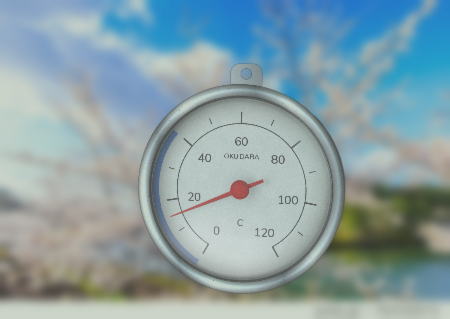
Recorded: 15 °C
